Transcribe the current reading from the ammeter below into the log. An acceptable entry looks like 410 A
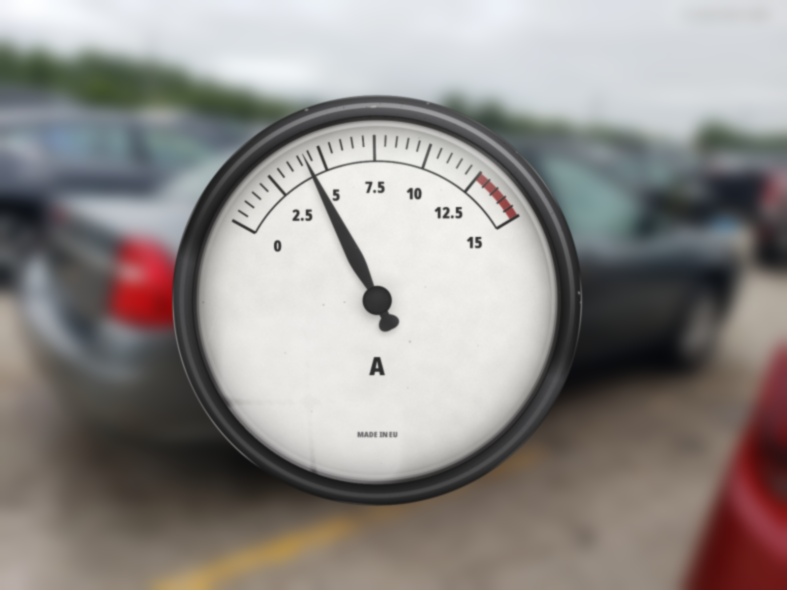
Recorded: 4.25 A
